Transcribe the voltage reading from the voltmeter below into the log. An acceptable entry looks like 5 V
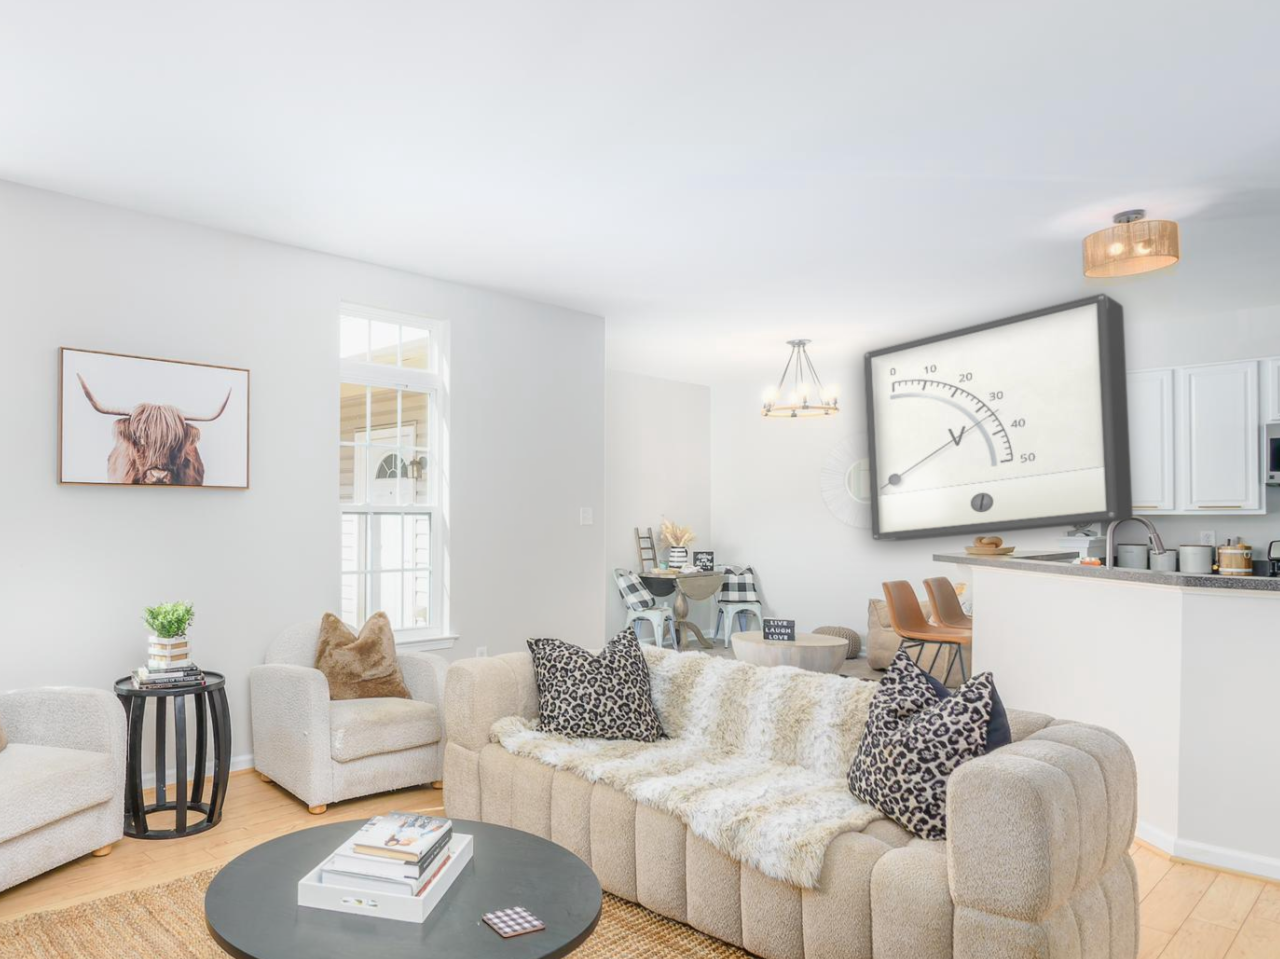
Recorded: 34 V
